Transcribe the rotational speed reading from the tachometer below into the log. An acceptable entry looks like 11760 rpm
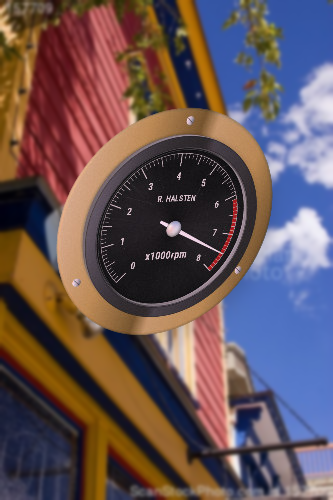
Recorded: 7500 rpm
